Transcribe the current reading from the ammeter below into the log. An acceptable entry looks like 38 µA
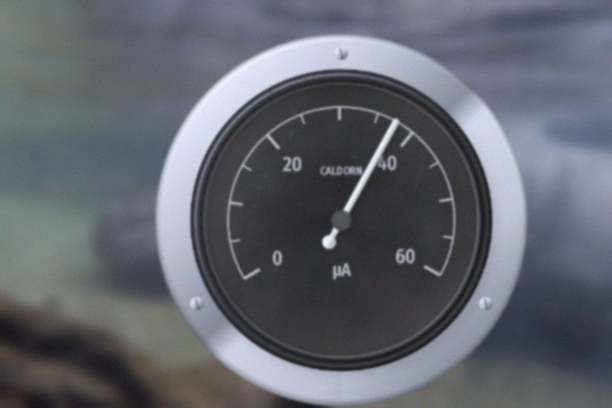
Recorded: 37.5 µA
